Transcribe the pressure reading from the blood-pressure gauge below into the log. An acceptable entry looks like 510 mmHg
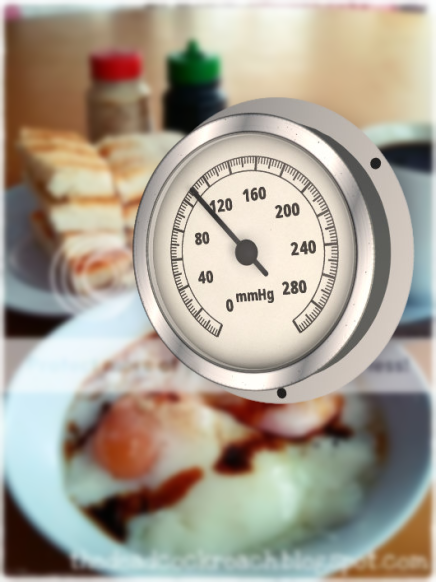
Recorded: 110 mmHg
